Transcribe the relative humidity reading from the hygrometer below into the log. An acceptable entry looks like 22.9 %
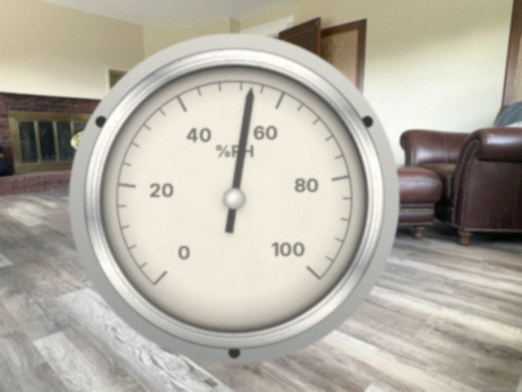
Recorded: 54 %
